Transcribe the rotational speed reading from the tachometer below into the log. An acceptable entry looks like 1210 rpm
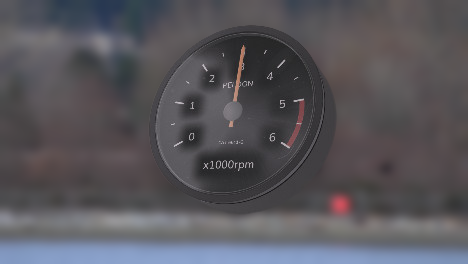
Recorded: 3000 rpm
